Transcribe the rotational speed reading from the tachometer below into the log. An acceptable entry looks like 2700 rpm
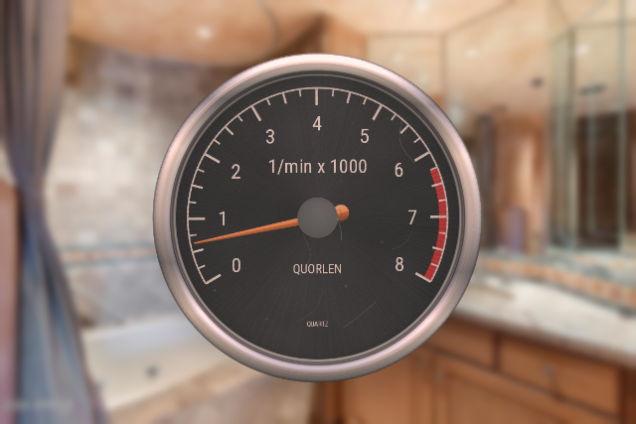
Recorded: 625 rpm
